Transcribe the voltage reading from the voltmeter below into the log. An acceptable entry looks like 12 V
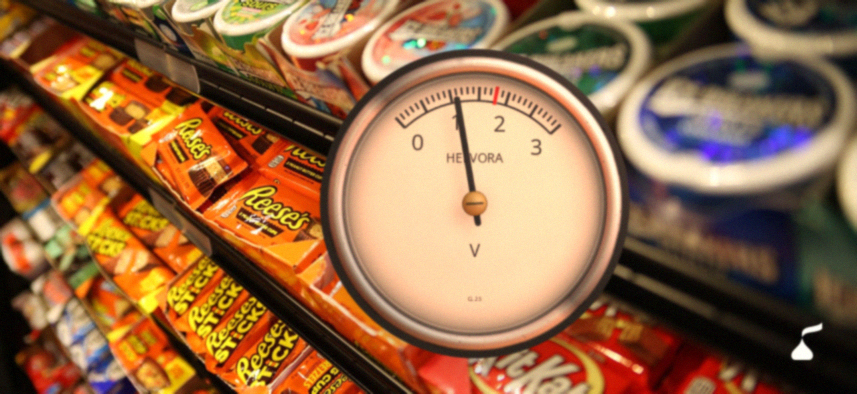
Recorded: 1.1 V
